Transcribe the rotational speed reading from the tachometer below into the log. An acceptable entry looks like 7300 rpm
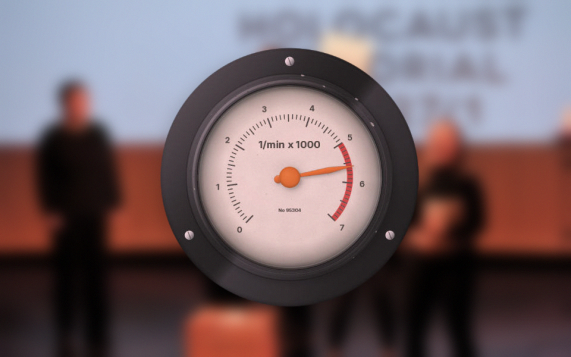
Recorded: 5600 rpm
